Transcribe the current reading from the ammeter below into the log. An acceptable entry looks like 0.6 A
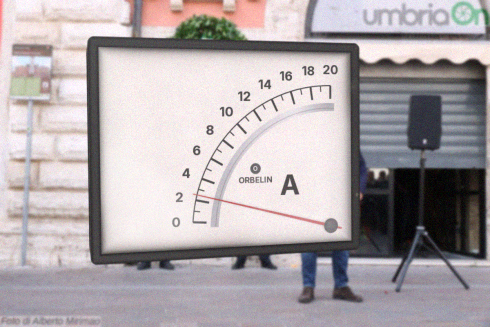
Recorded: 2.5 A
